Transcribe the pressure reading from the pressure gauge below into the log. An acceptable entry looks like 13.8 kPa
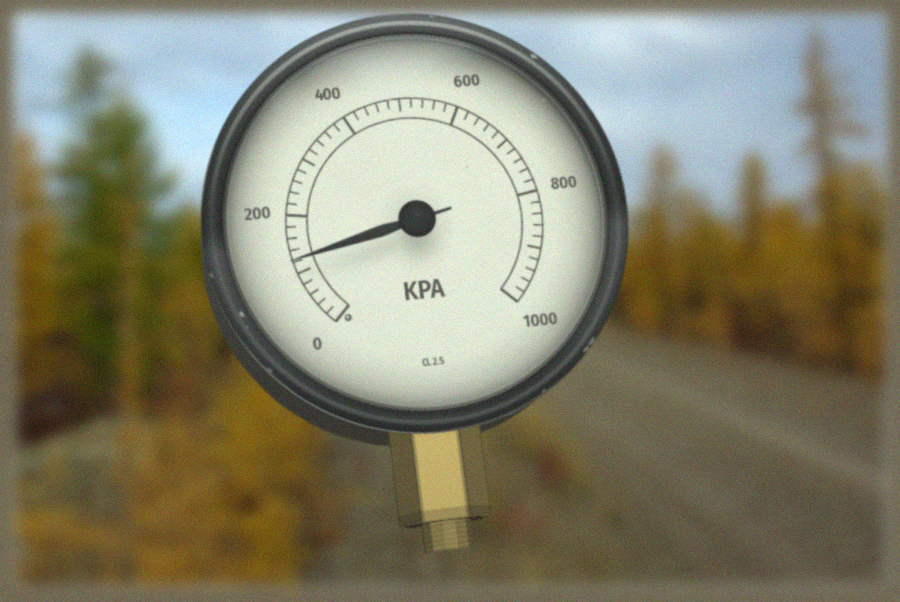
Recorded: 120 kPa
